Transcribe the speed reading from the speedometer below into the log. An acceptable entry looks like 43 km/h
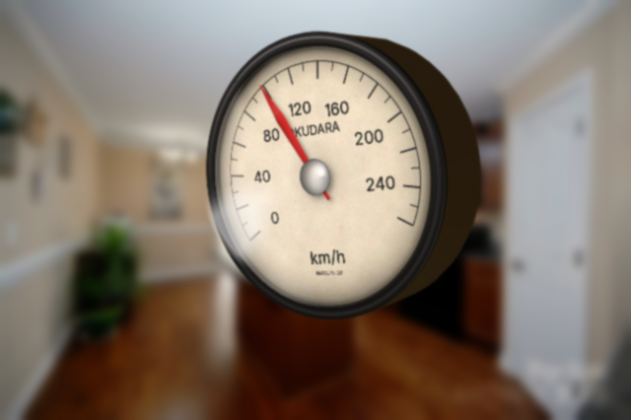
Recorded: 100 km/h
